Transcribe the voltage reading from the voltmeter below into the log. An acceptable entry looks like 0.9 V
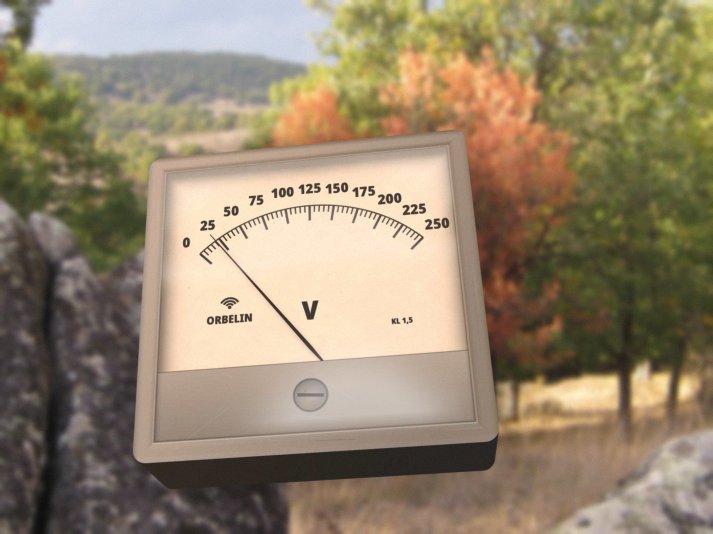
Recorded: 20 V
